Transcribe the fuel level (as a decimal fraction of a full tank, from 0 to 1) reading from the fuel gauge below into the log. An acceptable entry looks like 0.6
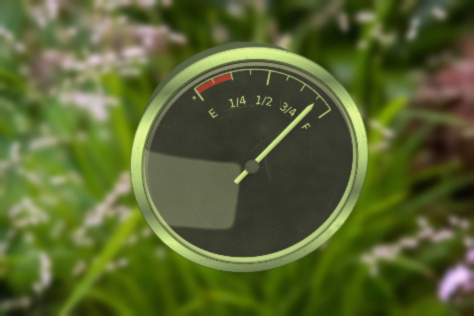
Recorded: 0.875
